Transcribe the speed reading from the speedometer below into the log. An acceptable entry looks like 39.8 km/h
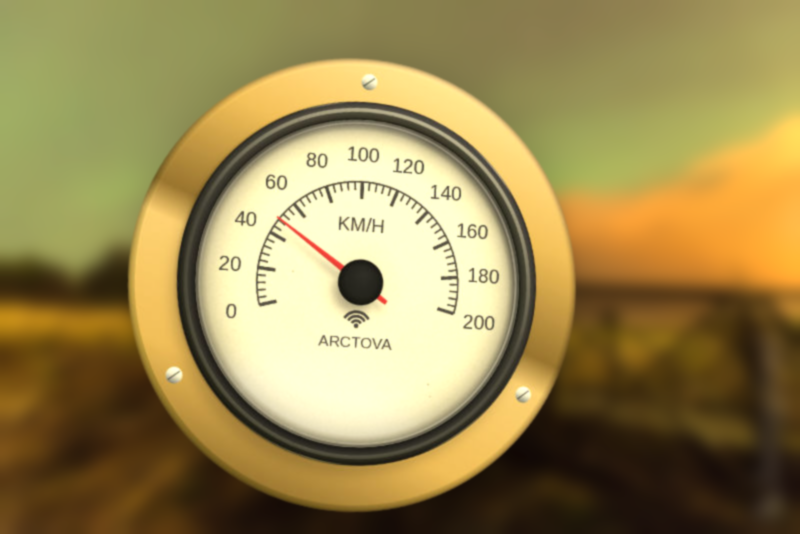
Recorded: 48 km/h
